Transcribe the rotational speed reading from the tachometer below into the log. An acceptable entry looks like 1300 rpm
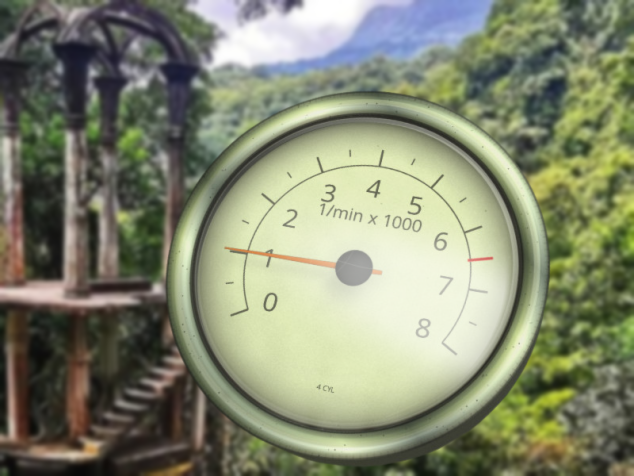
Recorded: 1000 rpm
